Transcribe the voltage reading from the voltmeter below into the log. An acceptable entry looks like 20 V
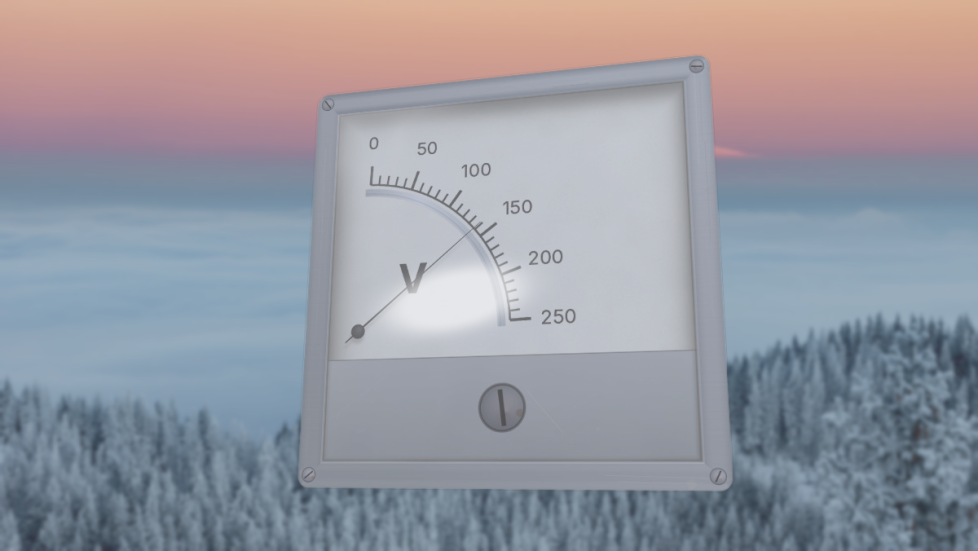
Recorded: 140 V
